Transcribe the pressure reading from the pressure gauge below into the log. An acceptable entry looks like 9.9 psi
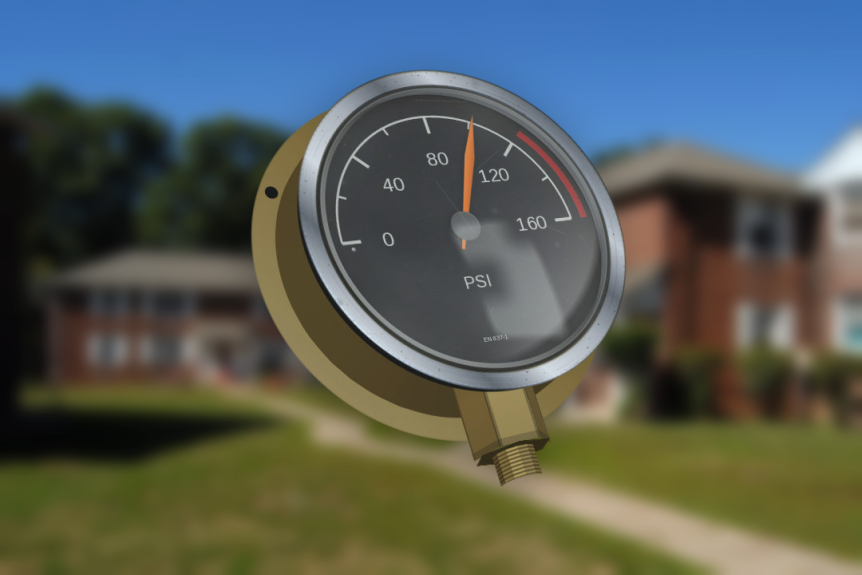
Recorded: 100 psi
